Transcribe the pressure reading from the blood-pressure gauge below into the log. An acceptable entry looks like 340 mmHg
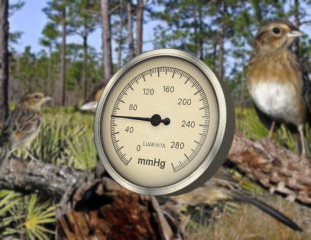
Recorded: 60 mmHg
